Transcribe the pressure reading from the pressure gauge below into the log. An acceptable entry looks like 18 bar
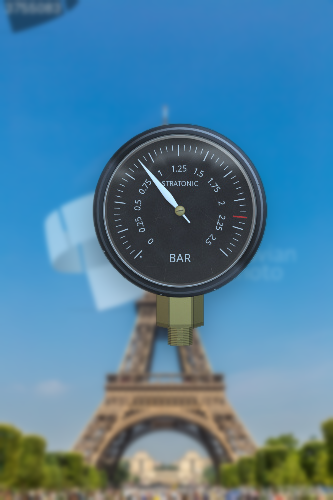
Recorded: 0.9 bar
